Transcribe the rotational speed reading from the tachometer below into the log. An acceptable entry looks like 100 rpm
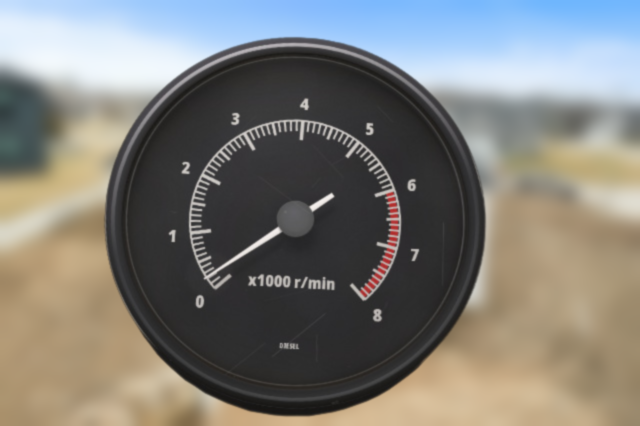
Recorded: 200 rpm
